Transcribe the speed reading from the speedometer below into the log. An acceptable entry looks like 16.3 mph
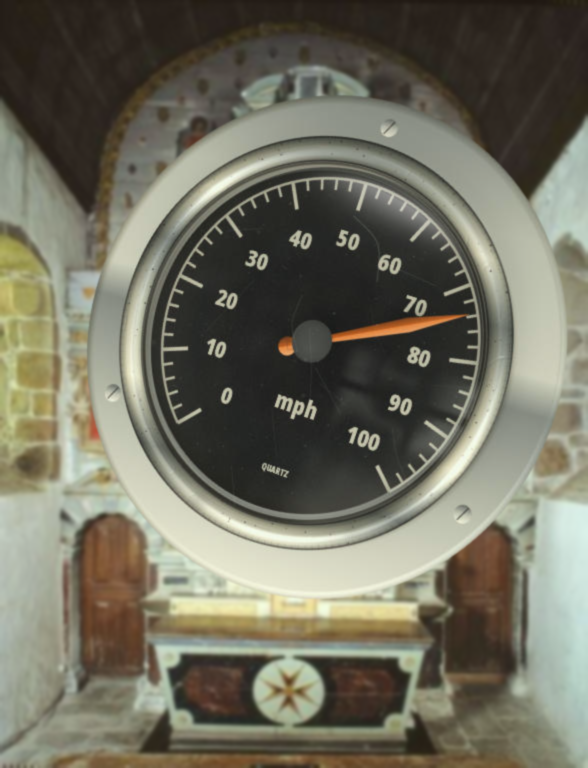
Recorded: 74 mph
